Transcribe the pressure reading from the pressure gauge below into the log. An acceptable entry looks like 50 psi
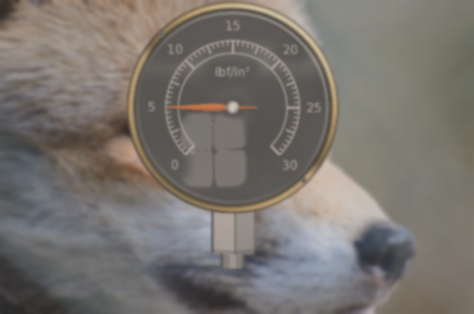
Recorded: 5 psi
